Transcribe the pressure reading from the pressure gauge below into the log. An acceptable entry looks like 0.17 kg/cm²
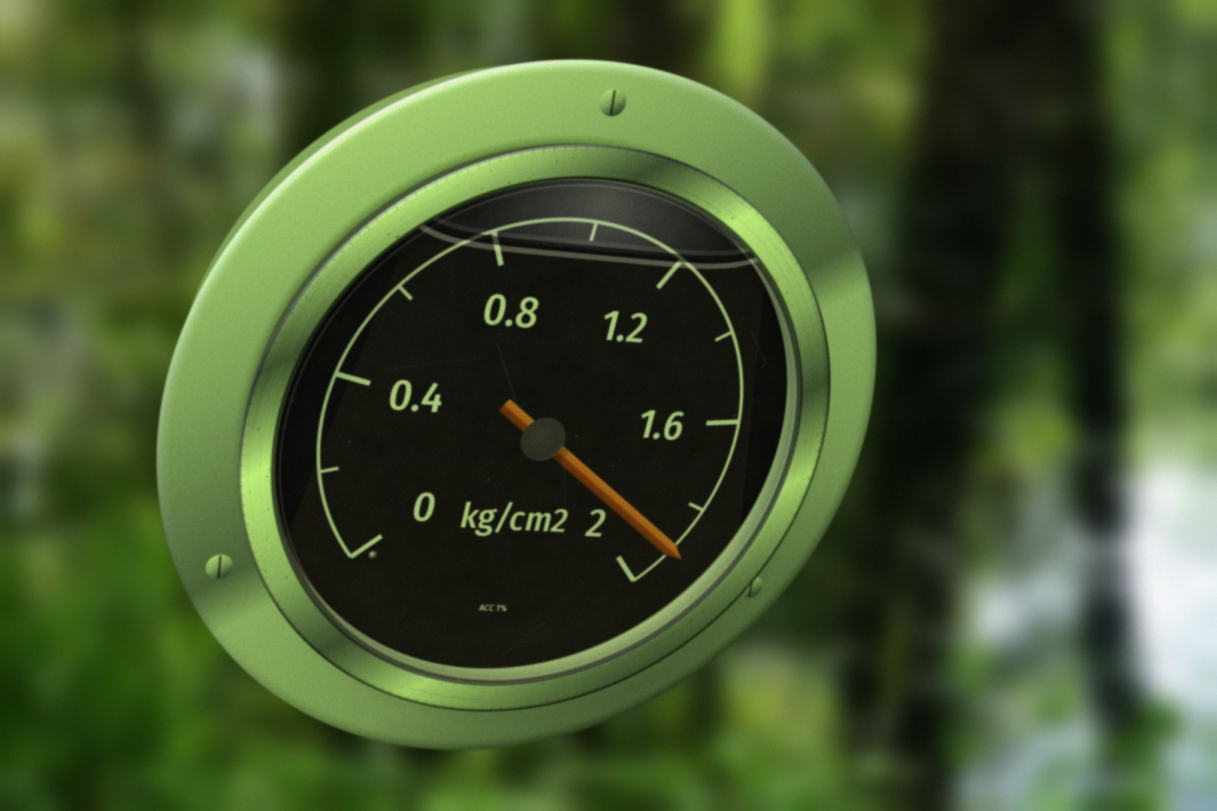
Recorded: 1.9 kg/cm²
